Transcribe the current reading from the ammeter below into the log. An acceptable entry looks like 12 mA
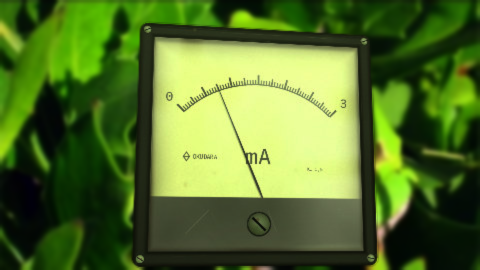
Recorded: 0.75 mA
